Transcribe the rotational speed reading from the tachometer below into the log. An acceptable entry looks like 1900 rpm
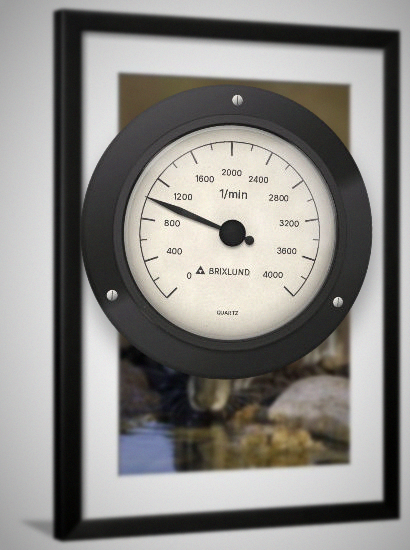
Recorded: 1000 rpm
